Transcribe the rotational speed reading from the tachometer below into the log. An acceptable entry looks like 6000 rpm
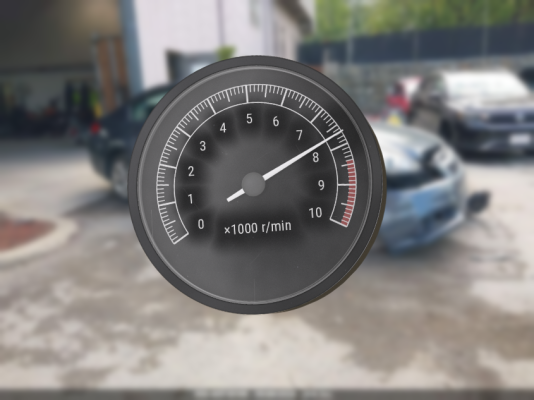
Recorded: 7700 rpm
